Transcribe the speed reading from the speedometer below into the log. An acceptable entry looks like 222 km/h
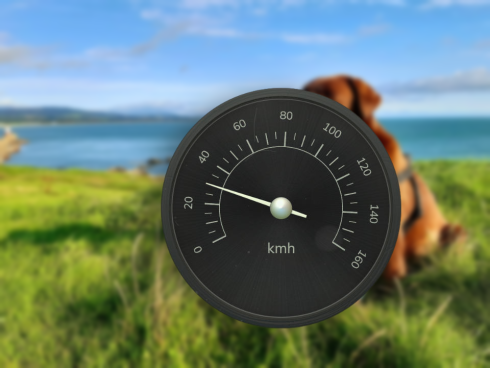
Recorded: 30 km/h
